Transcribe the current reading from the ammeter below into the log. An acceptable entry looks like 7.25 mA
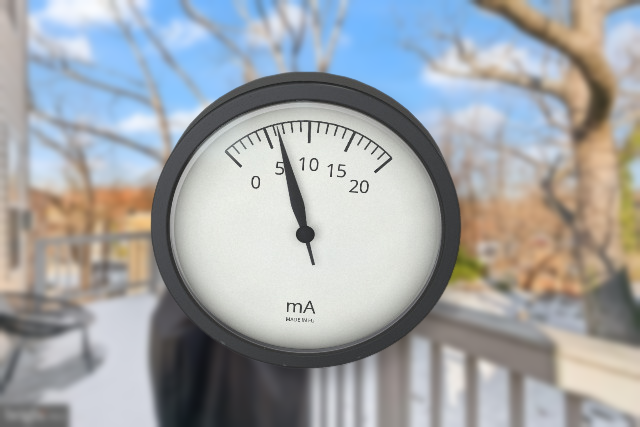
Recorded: 6.5 mA
